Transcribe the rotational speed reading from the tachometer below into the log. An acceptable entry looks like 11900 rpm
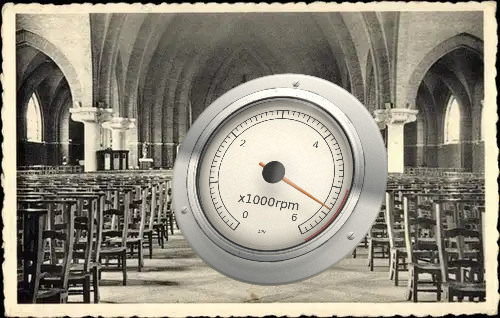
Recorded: 5400 rpm
